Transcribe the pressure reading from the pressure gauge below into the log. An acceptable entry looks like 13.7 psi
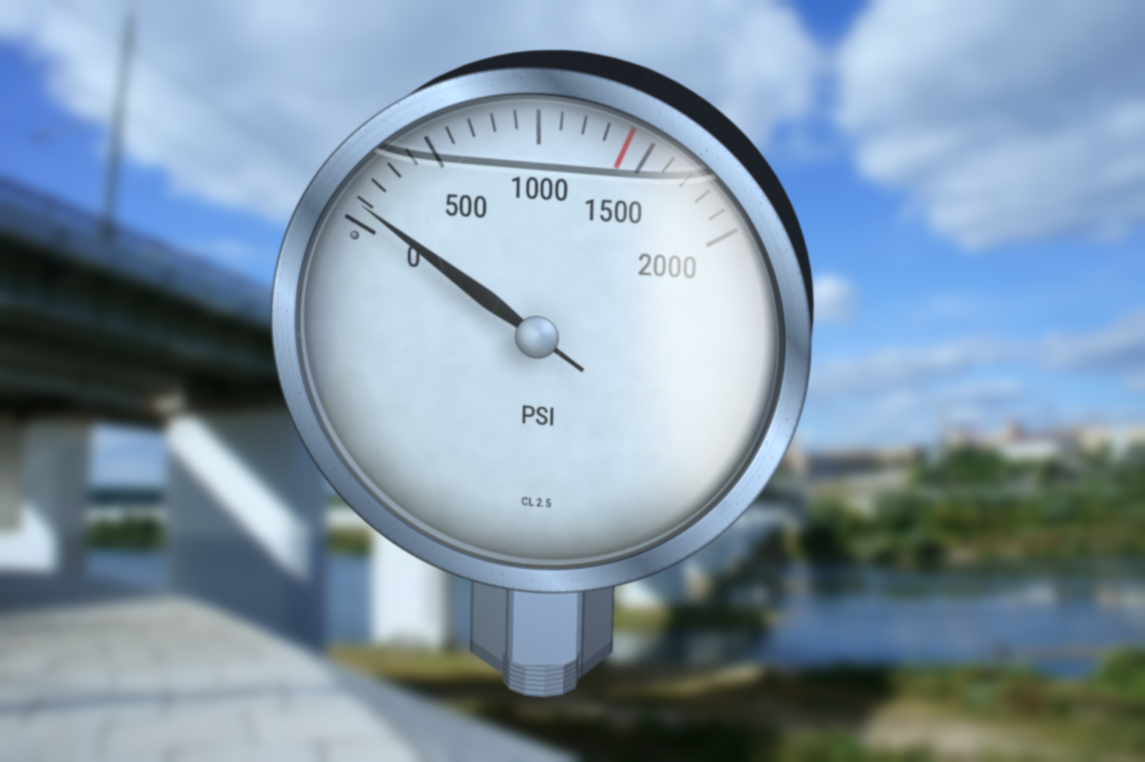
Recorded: 100 psi
